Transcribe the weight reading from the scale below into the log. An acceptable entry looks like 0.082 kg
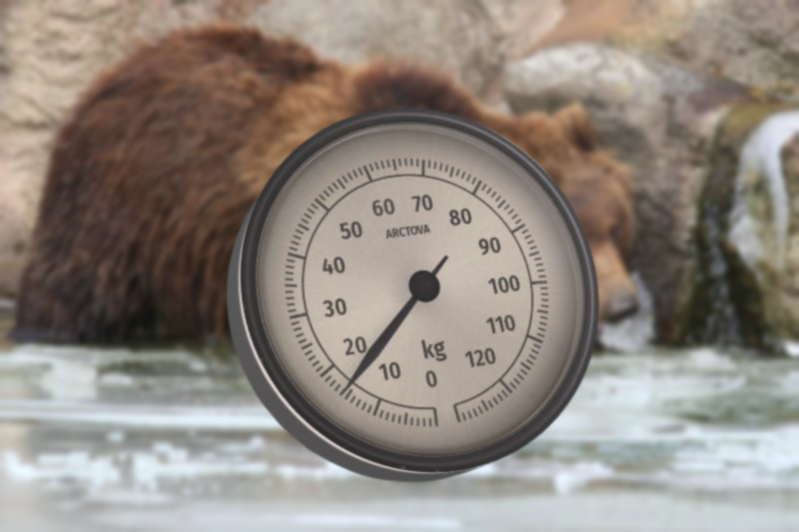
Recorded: 16 kg
